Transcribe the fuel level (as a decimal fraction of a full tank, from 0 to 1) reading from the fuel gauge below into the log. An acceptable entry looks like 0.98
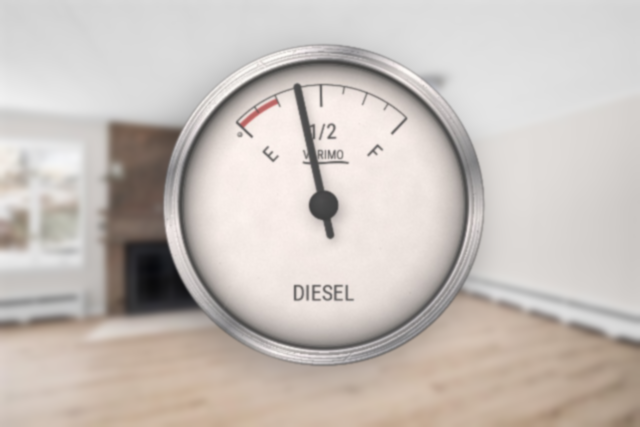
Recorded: 0.375
